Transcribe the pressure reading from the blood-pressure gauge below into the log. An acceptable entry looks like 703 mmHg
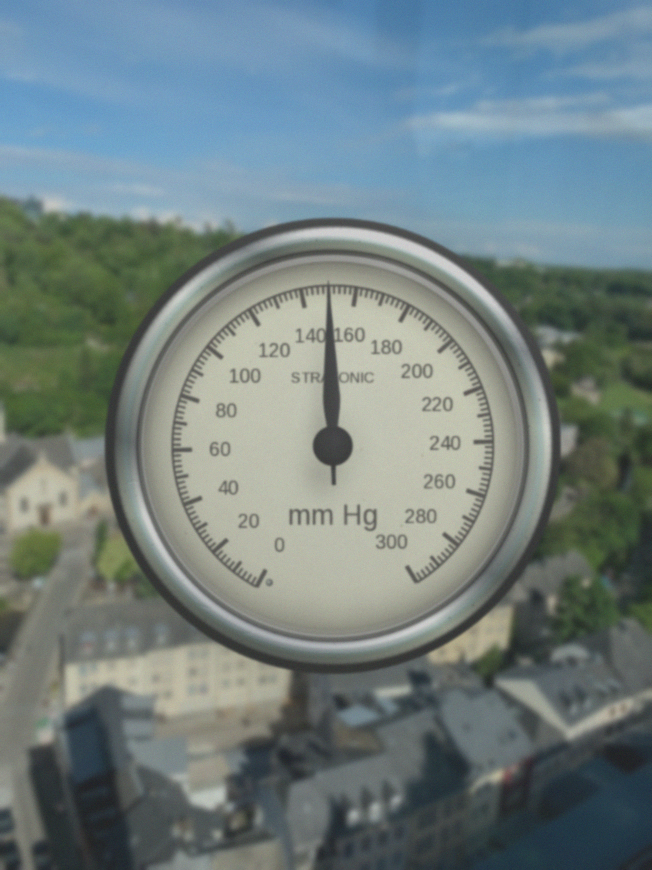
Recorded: 150 mmHg
